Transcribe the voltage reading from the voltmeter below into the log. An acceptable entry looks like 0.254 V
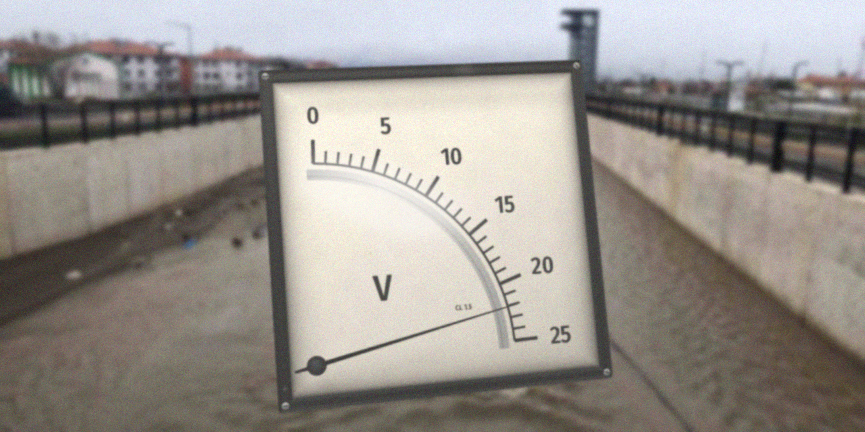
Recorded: 22 V
